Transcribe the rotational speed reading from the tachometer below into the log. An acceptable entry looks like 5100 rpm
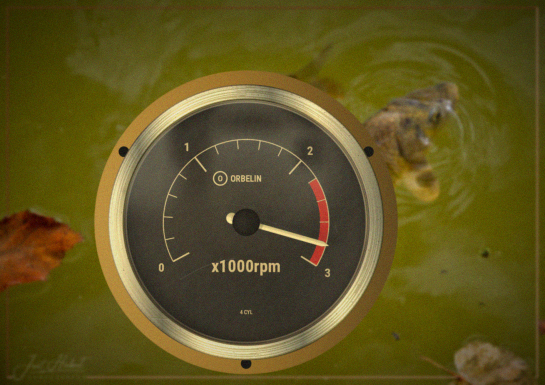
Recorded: 2800 rpm
